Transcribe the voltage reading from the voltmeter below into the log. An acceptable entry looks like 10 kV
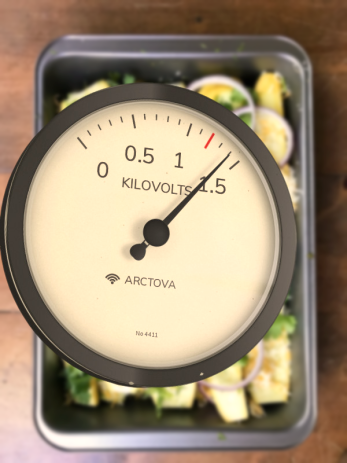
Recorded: 1.4 kV
